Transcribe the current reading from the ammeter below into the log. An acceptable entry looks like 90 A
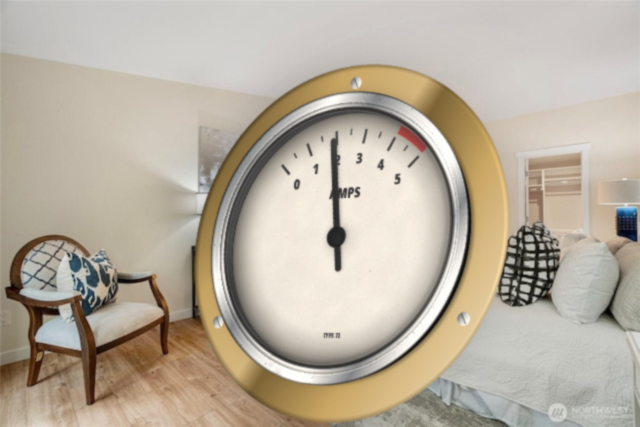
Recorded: 2 A
